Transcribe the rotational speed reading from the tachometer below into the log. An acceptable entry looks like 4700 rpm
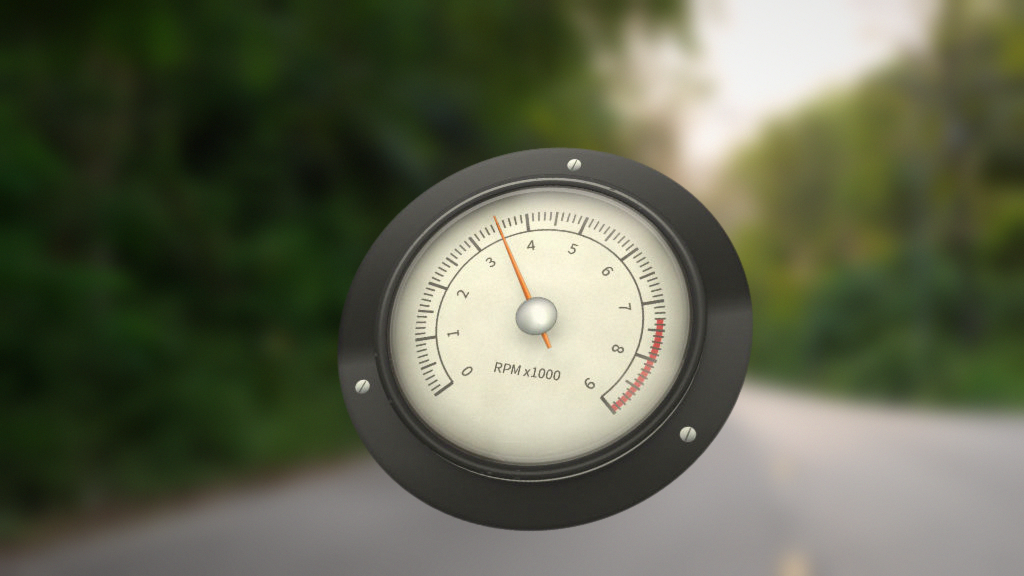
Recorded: 3500 rpm
